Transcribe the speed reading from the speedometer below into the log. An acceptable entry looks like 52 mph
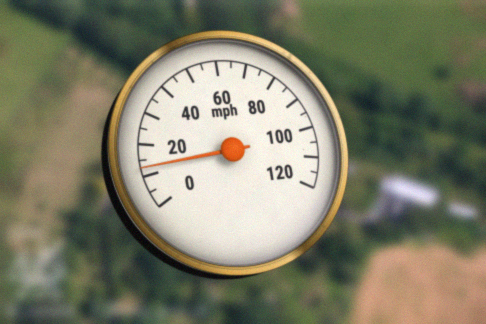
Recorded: 12.5 mph
